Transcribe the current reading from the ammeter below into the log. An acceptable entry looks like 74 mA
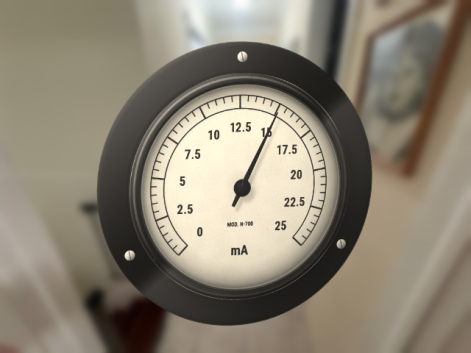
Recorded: 15 mA
